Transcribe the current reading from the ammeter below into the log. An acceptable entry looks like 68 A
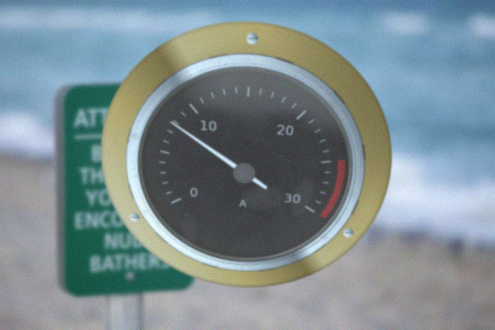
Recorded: 8 A
